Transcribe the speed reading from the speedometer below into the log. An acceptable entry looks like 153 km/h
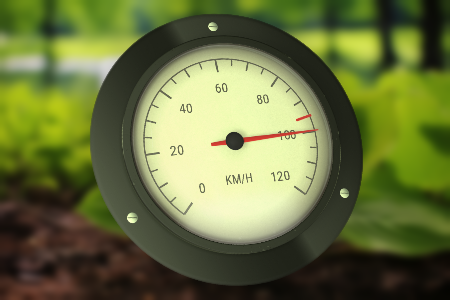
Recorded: 100 km/h
